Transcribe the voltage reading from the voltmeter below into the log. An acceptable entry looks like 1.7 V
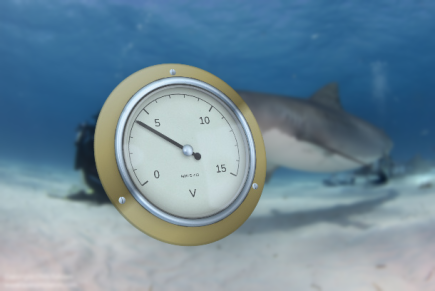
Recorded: 4 V
